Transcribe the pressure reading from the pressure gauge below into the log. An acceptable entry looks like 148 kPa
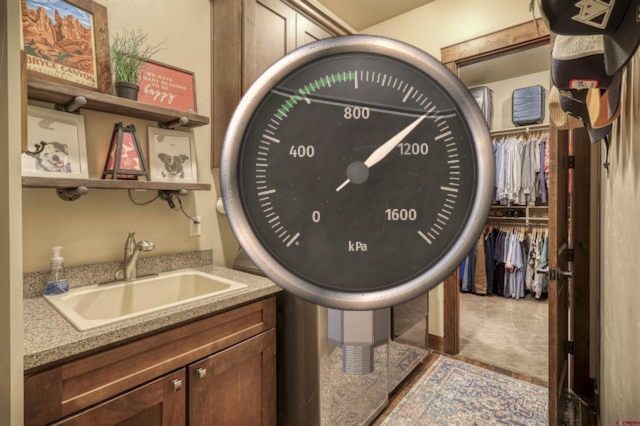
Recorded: 1100 kPa
